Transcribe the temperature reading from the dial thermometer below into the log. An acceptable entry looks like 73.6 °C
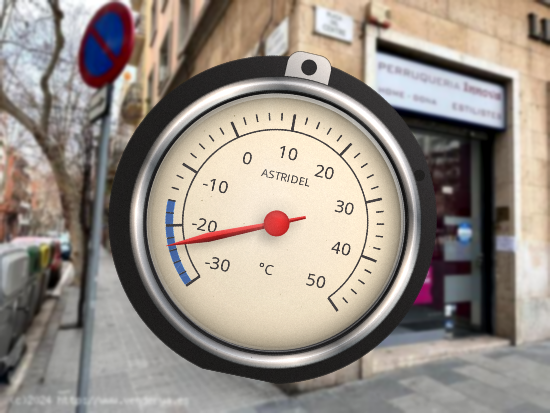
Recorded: -23 °C
